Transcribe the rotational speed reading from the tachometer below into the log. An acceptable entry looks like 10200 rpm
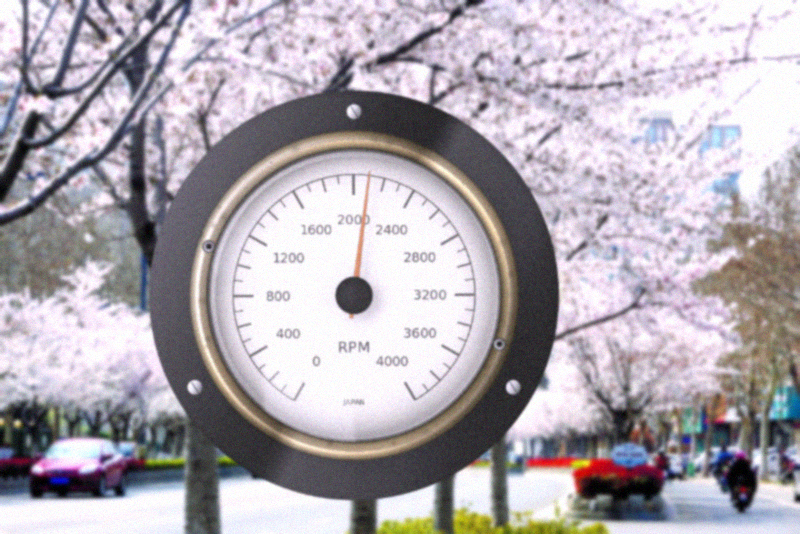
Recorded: 2100 rpm
